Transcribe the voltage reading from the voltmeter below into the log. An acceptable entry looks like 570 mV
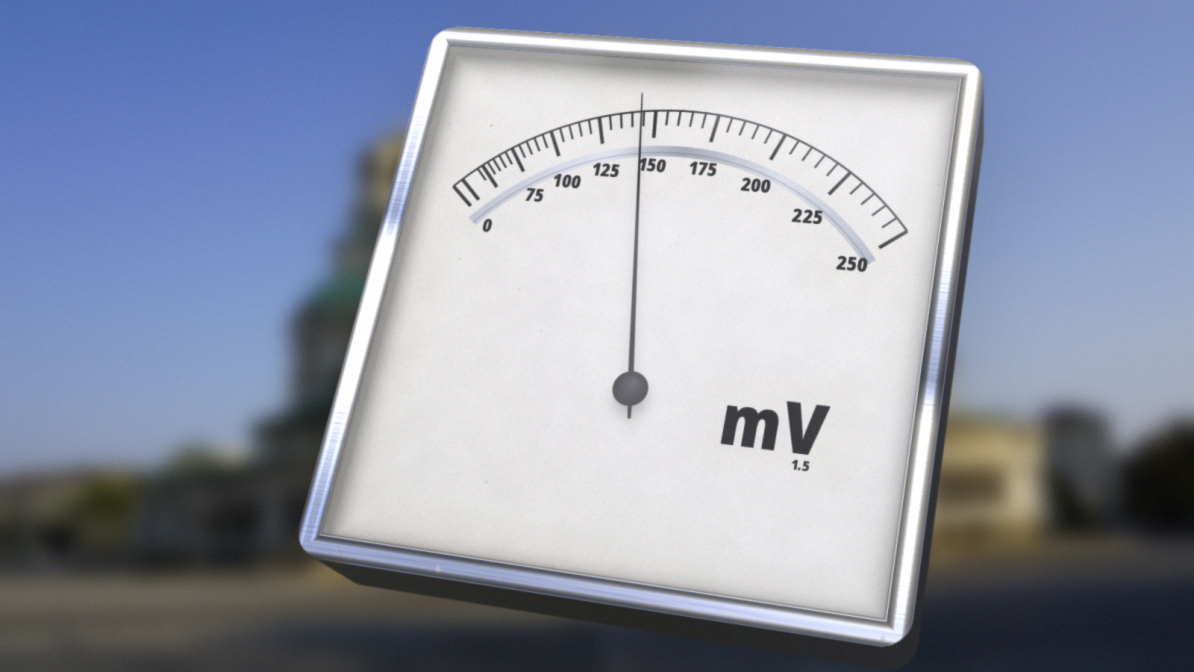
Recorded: 145 mV
